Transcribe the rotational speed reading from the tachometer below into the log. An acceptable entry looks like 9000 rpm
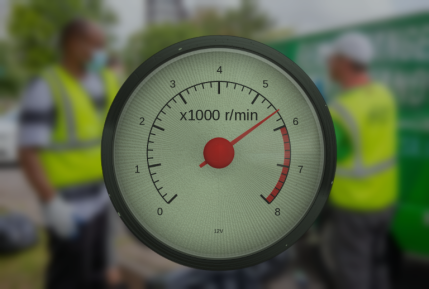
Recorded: 5600 rpm
